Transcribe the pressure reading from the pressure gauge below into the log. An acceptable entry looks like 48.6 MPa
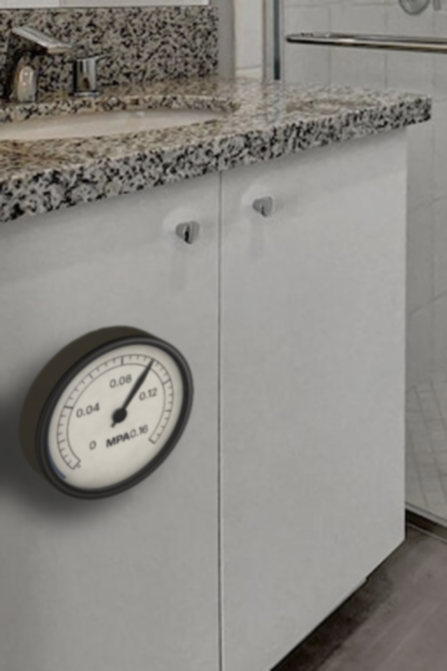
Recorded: 0.1 MPa
